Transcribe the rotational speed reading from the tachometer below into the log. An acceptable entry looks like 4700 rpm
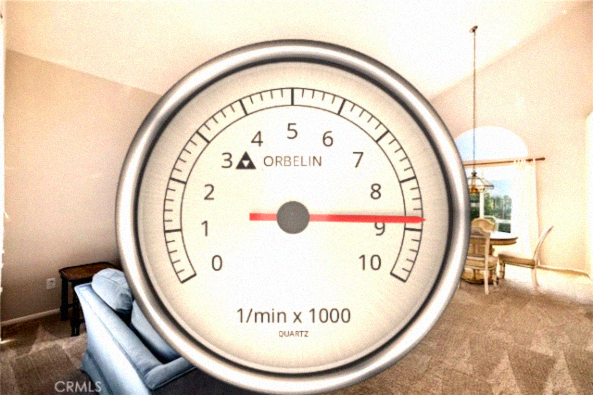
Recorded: 8800 rpm
